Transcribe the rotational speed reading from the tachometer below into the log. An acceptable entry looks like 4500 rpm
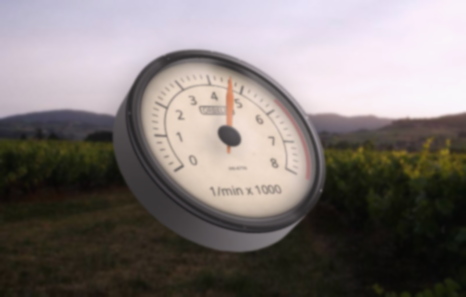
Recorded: 4600 rpm
